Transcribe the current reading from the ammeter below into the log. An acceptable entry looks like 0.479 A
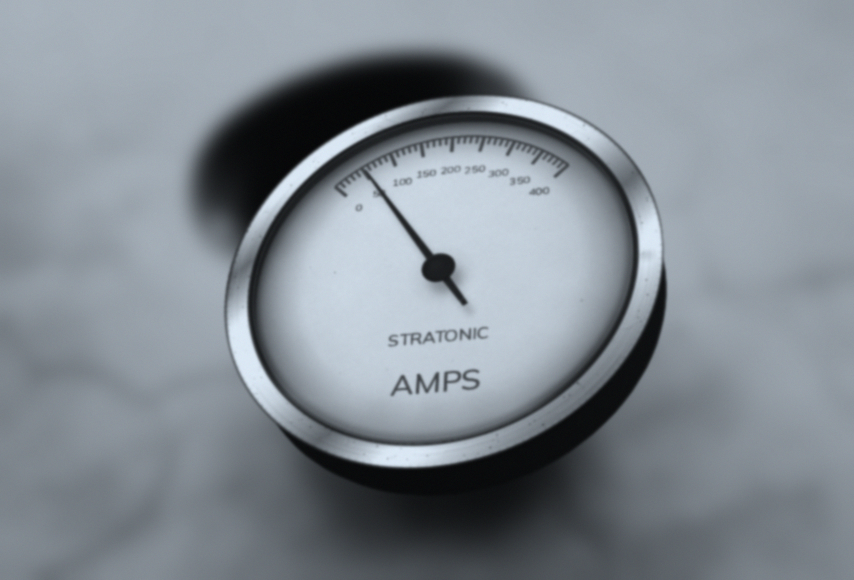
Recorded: 50 A
